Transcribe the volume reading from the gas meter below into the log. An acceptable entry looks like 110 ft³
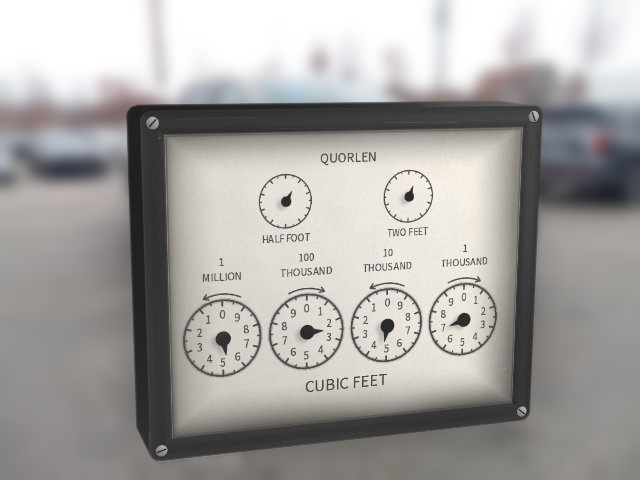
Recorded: 524700 ft³
